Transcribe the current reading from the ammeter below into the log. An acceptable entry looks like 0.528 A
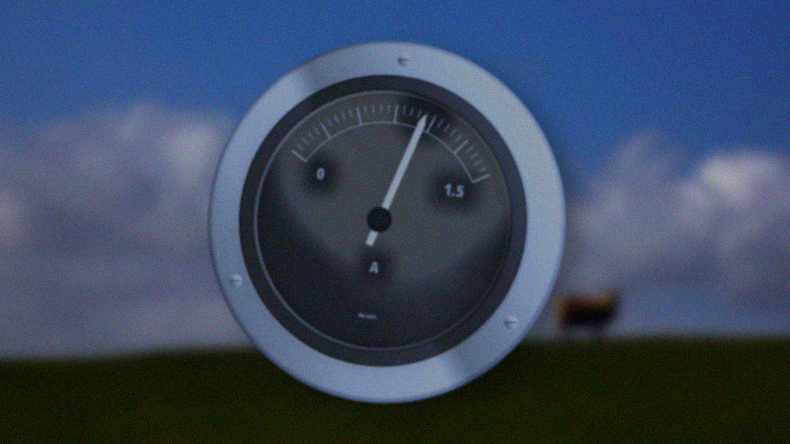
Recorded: 0.95 A
